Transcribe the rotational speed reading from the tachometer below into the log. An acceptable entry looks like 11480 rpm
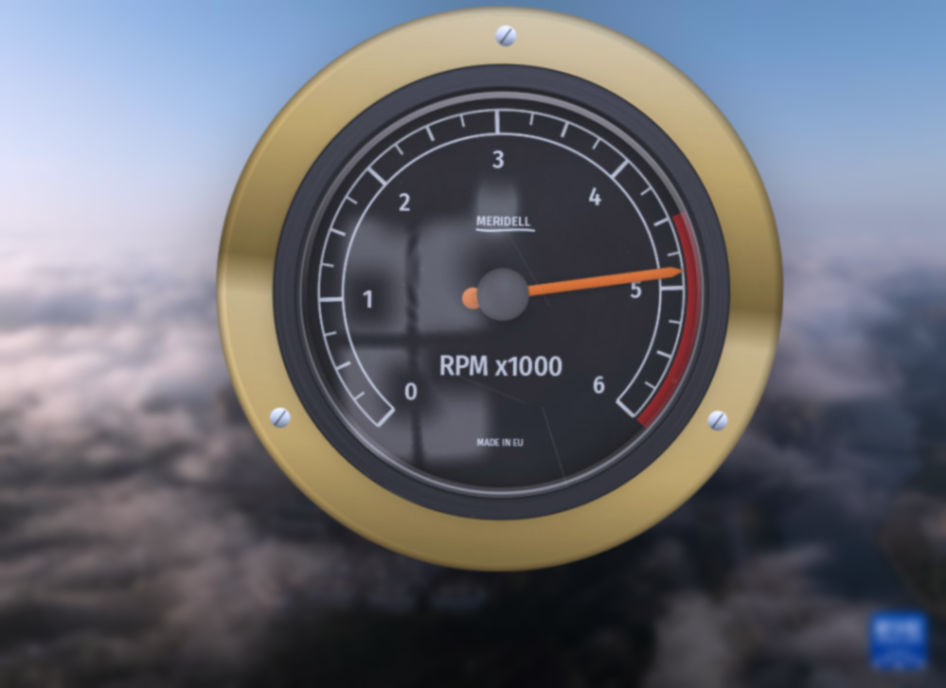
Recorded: 4875 rpm
